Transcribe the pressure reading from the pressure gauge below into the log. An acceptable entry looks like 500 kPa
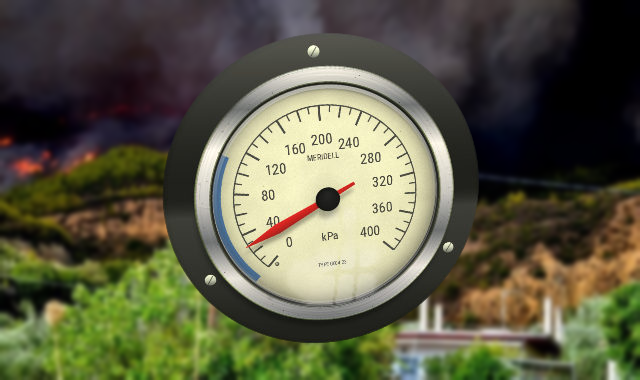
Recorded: 30 kPa
